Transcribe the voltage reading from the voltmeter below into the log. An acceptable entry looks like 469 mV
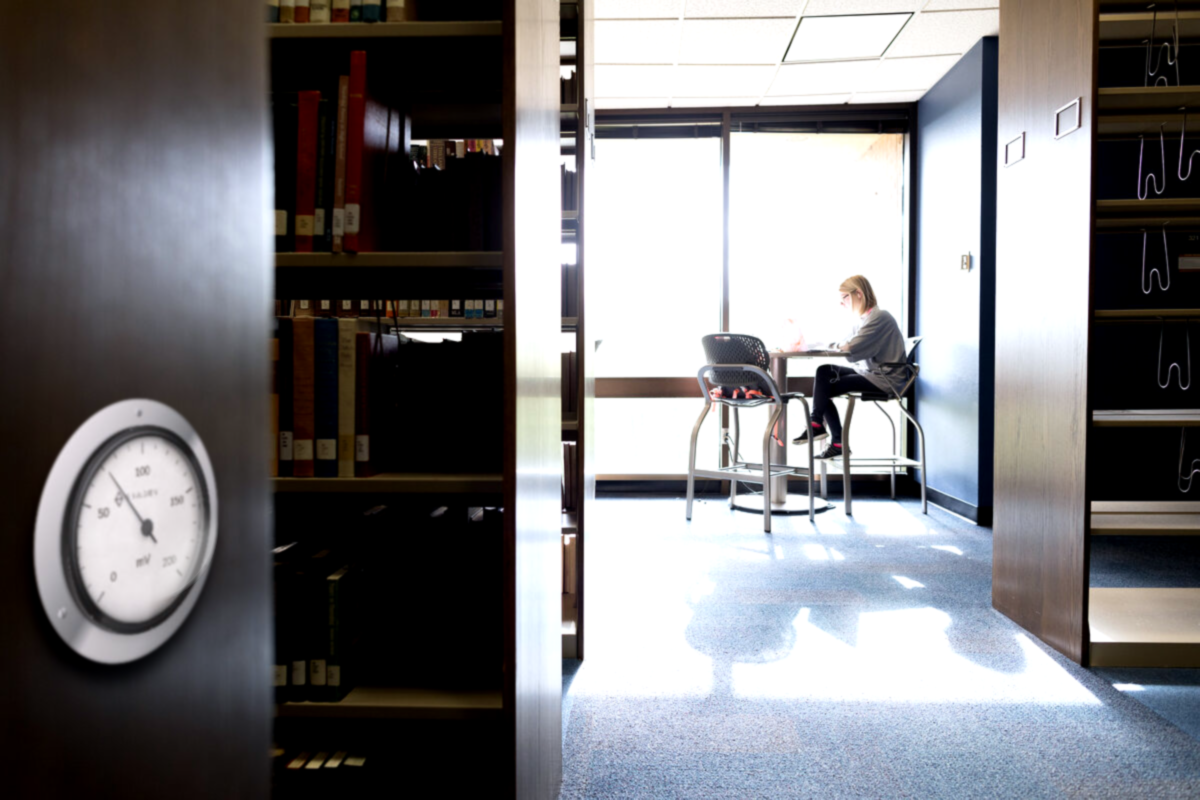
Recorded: 70 mV
